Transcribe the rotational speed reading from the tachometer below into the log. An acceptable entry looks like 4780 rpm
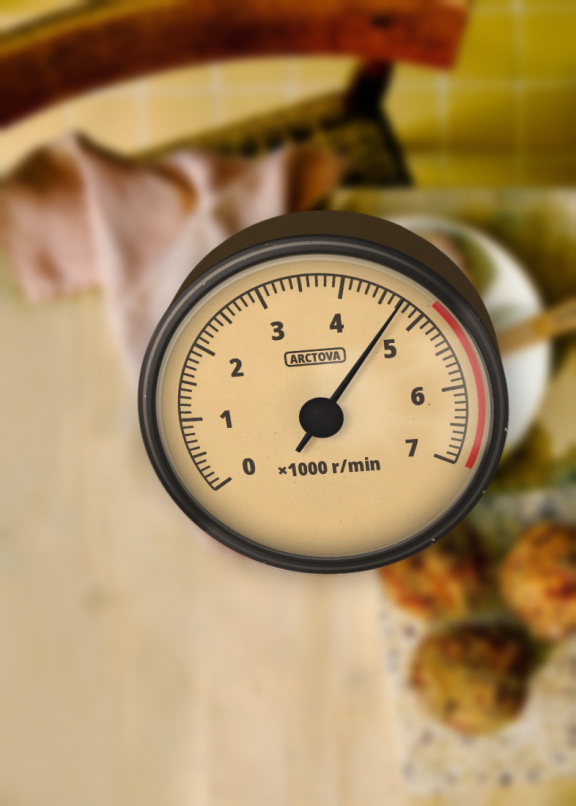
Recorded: 4700 rpm
